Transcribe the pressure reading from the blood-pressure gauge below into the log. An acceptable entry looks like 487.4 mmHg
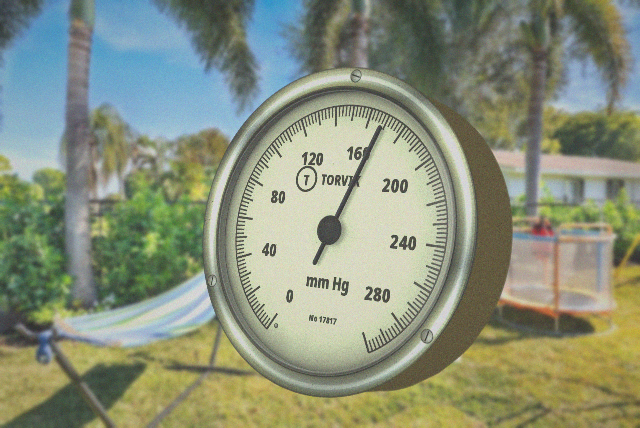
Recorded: 170 mmHg
